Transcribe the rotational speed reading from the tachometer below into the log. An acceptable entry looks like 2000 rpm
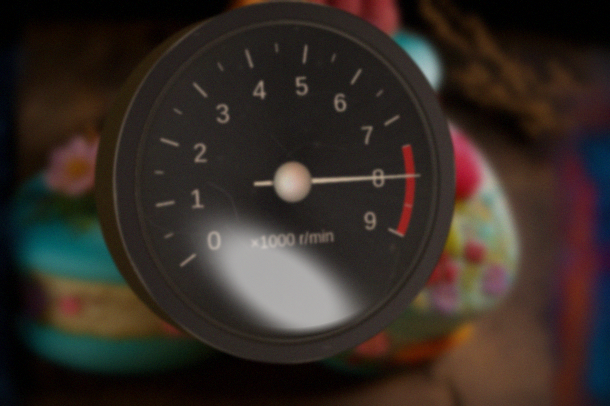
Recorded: 8000 rpm
